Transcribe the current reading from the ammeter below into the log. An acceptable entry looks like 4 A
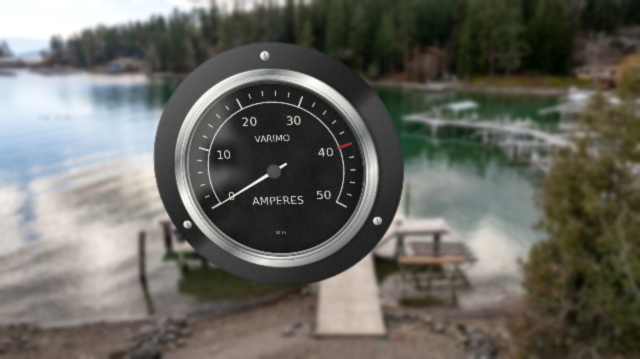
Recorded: 0 A
